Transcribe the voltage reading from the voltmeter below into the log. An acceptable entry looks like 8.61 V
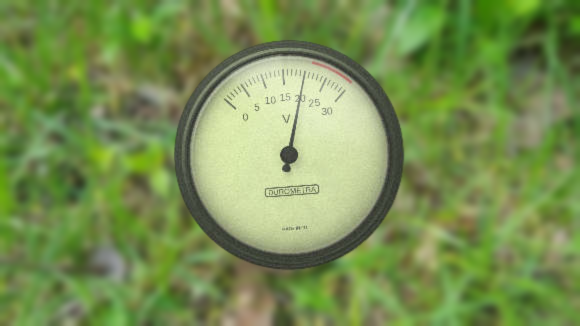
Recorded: 20 V
